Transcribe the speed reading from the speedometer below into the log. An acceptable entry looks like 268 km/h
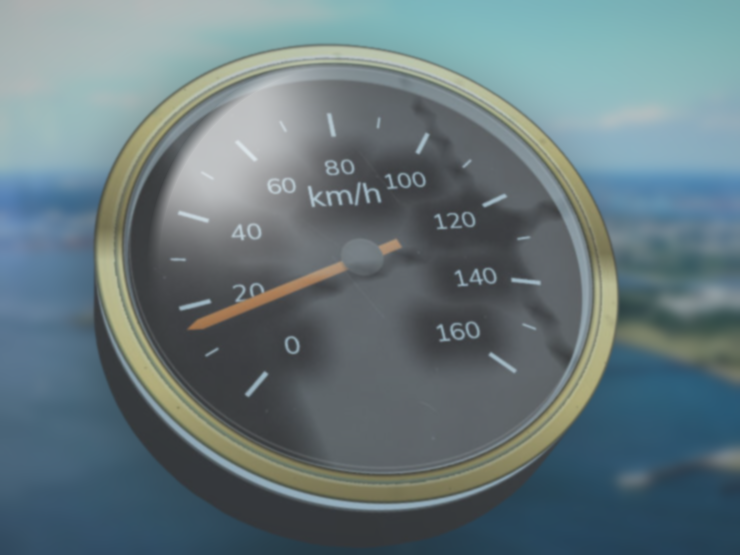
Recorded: 15 km/h
